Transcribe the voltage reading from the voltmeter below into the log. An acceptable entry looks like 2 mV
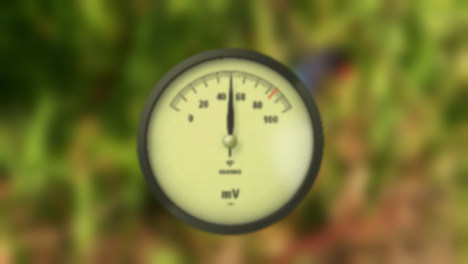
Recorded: 50 mV
